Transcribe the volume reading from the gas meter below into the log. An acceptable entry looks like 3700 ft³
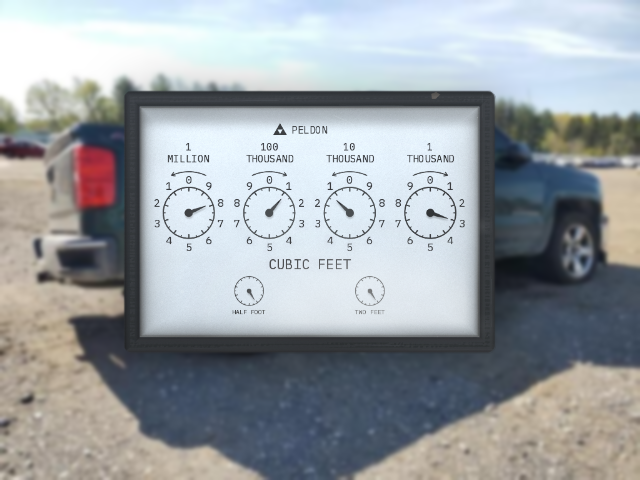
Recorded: 811300 ft³
